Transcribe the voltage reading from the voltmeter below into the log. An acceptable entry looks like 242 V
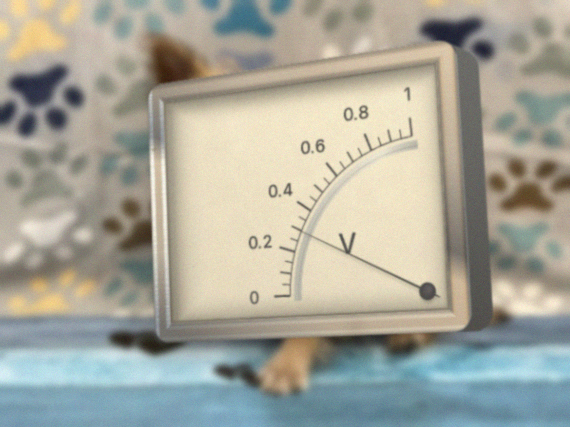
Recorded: 0.3 V
